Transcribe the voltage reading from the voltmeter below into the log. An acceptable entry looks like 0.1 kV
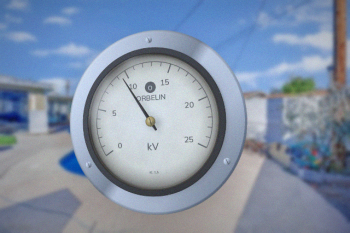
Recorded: 9.5 kV
